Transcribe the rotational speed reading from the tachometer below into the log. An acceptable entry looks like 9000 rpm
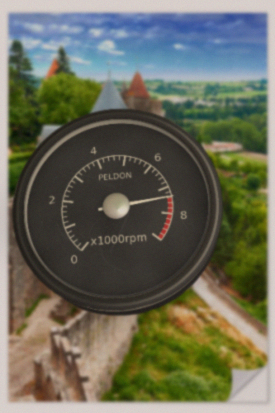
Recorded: 7400 rpm
